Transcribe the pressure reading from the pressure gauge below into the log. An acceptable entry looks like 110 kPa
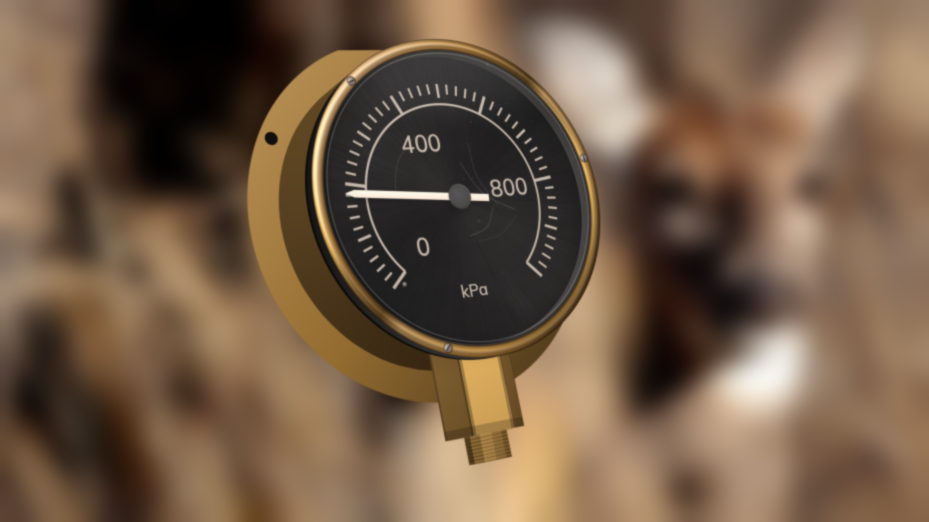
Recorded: 180 kPa
